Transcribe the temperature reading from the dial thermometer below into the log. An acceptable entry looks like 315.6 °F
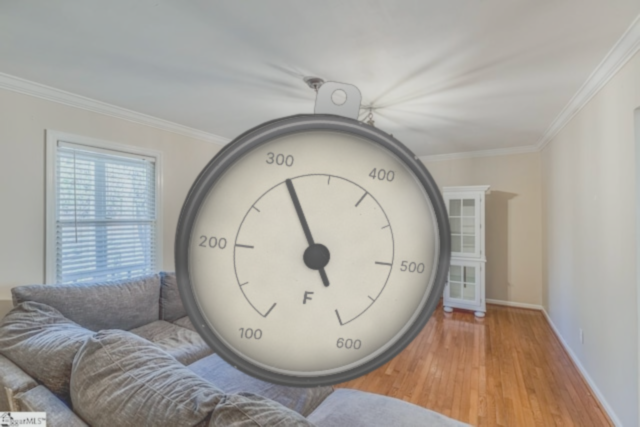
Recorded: 300 °F
